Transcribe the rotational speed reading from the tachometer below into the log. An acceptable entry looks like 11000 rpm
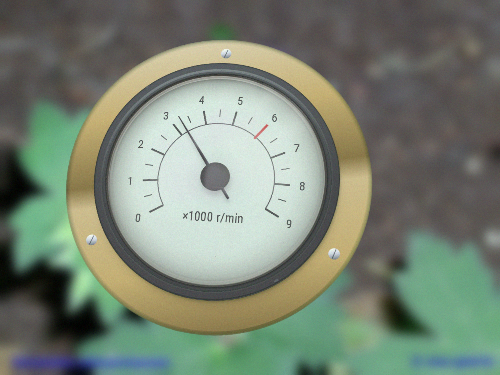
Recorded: 3250 rpm
